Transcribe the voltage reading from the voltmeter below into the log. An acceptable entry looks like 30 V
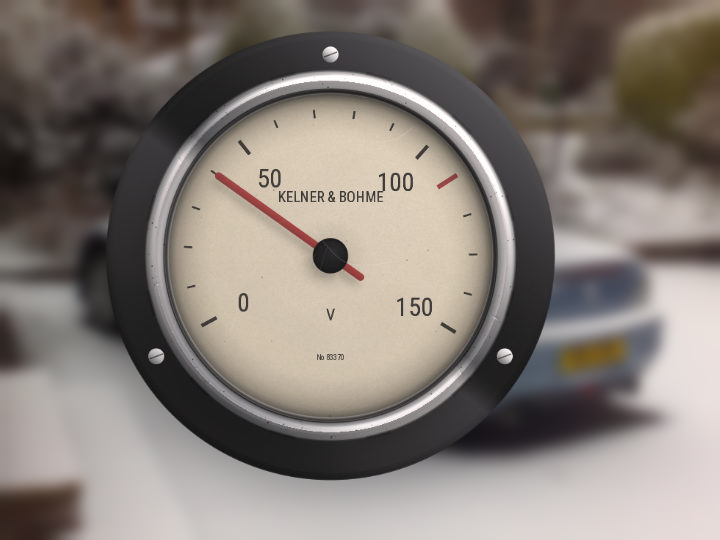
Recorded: 40 V
